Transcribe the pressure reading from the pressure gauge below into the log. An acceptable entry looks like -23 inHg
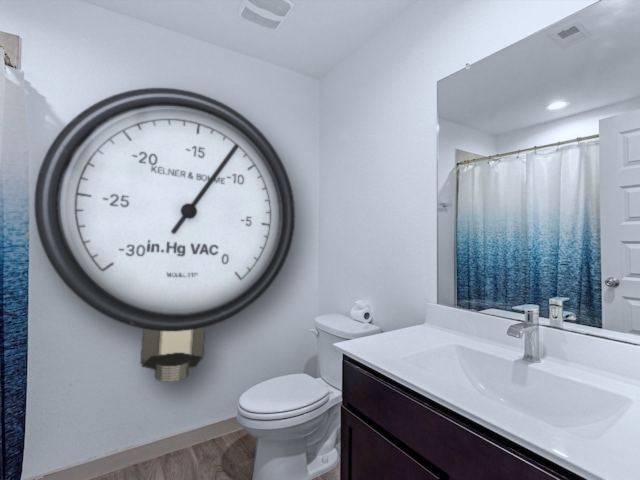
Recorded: -12 inHg
